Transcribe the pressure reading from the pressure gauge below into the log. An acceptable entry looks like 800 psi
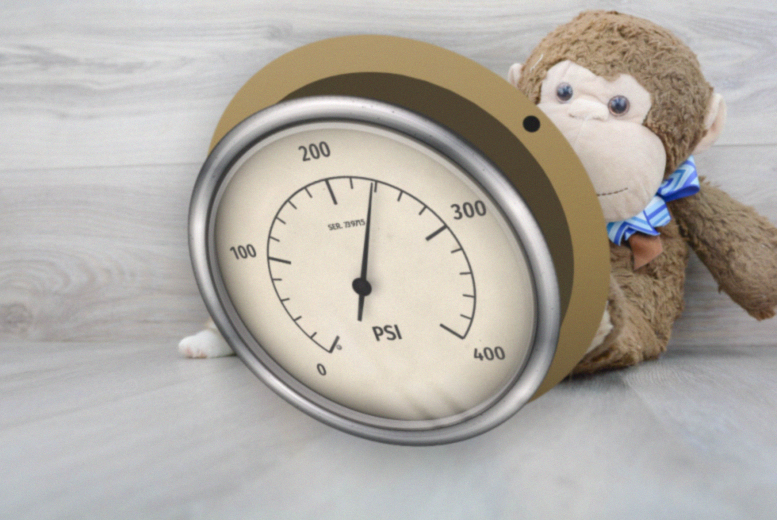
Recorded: 240 psi
